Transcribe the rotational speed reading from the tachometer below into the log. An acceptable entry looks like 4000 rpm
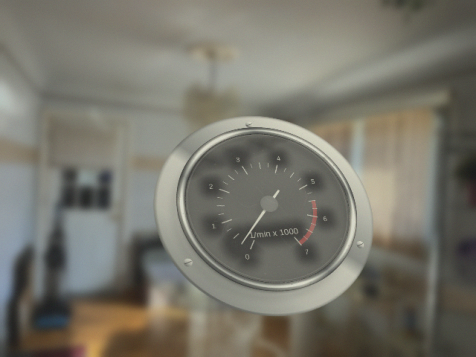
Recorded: 250 rpm
